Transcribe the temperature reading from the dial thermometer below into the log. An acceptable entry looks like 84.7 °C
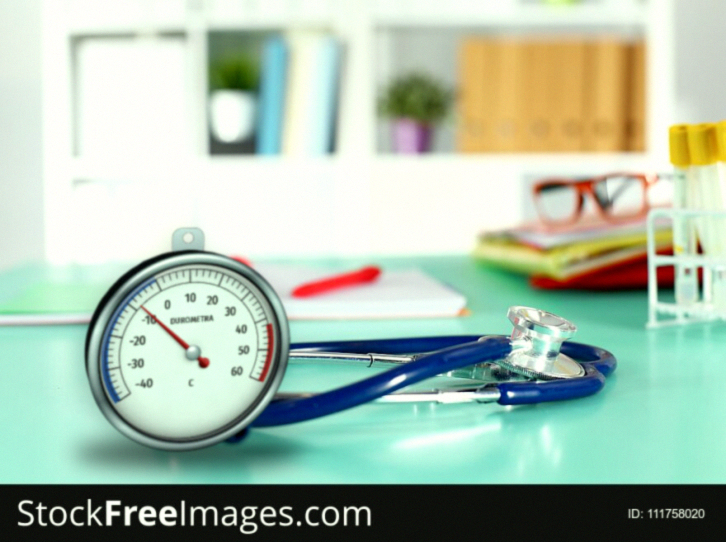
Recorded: -8 °C
